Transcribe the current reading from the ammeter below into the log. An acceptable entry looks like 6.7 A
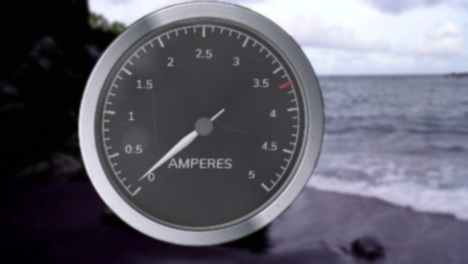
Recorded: 0.1 A
